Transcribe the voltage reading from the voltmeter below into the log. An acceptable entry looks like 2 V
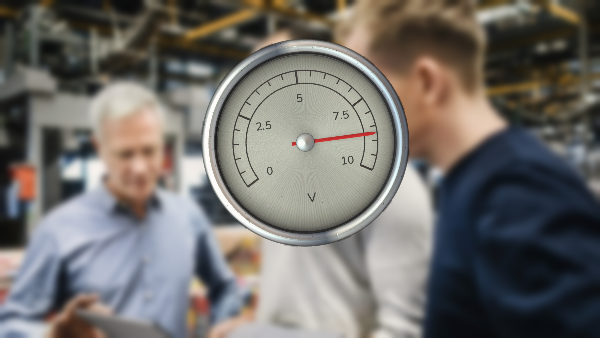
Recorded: 8.75 V
